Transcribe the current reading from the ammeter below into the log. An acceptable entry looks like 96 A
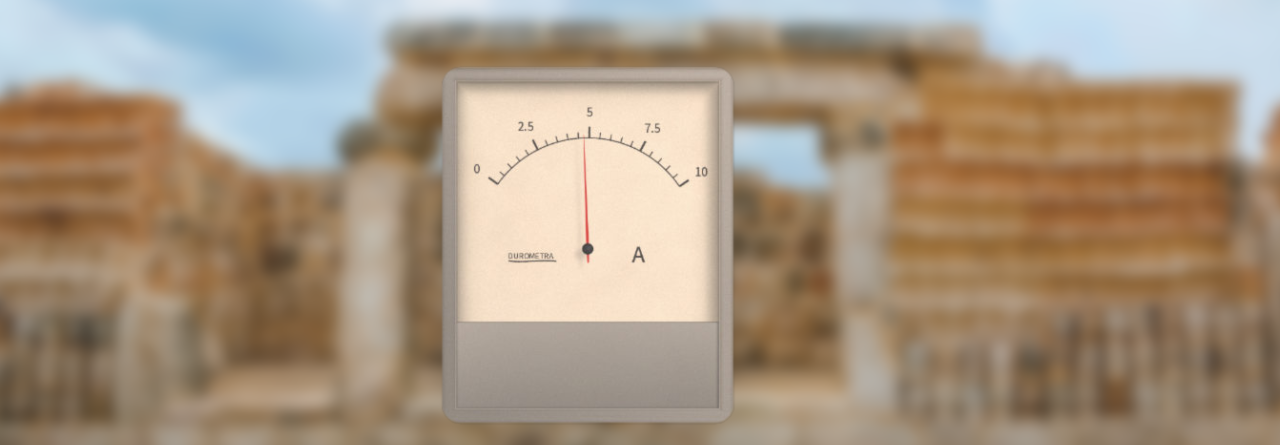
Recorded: 4.75 A
